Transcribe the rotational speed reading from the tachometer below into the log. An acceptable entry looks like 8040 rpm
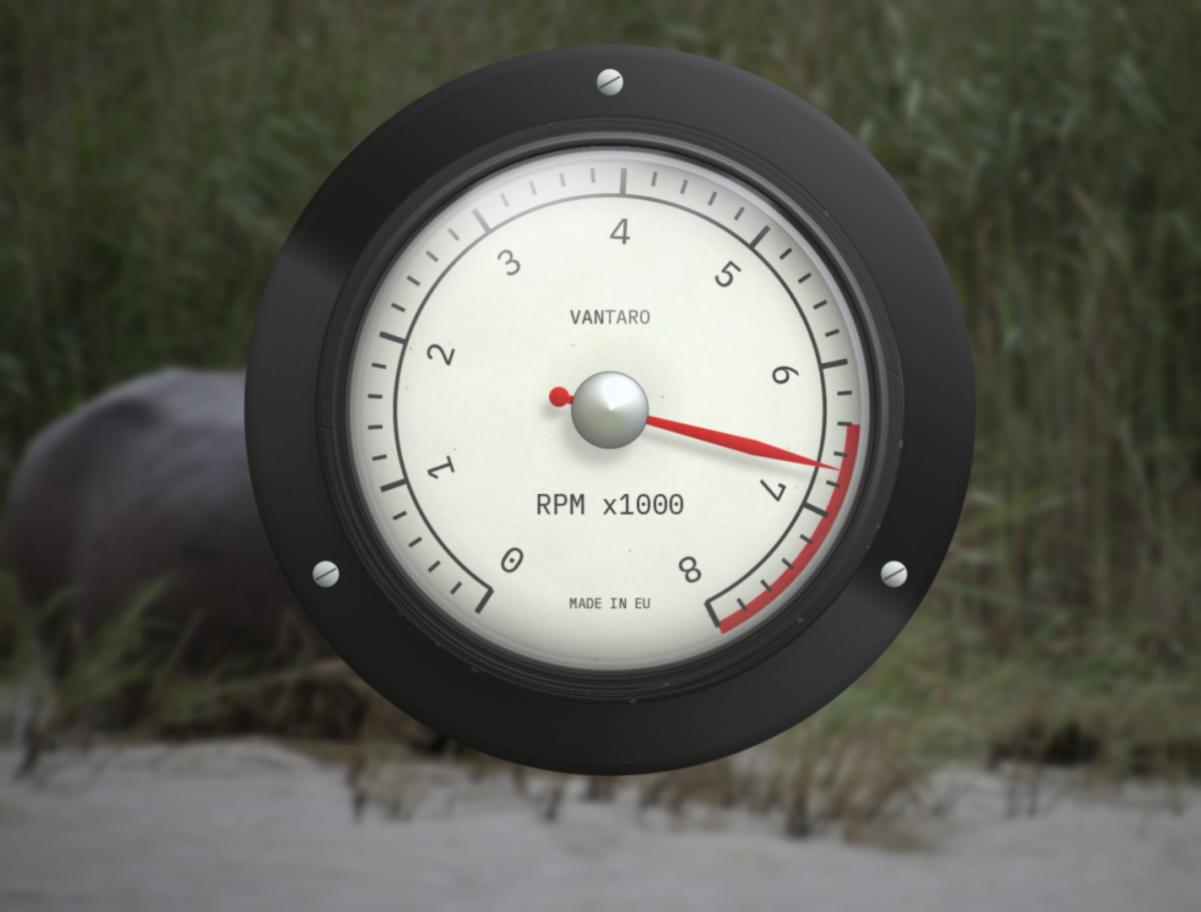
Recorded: 6700 rpm
